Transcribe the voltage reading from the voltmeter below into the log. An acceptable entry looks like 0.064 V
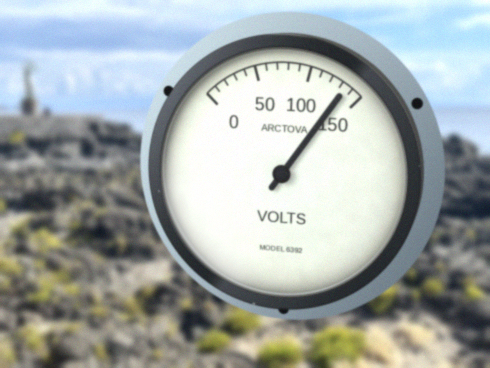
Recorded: 135 V
